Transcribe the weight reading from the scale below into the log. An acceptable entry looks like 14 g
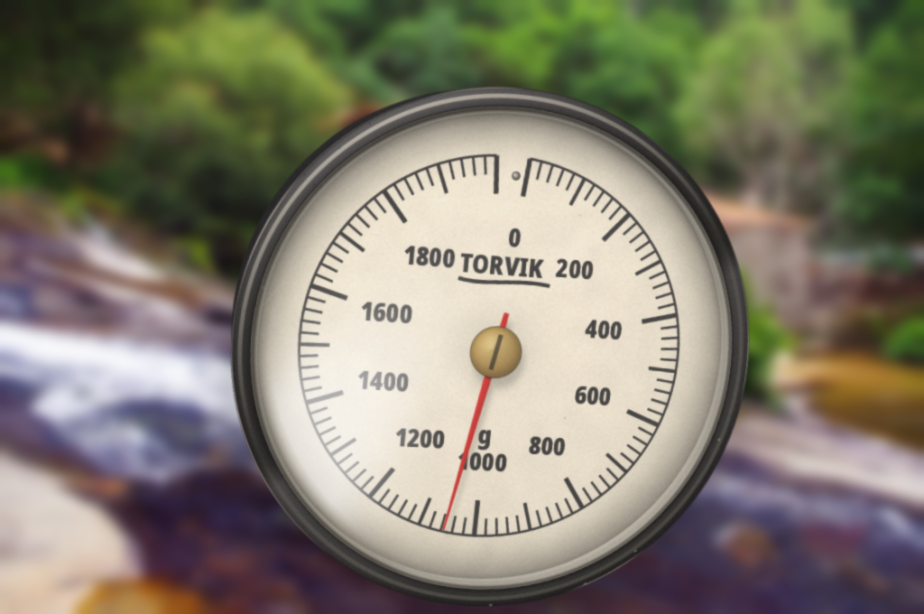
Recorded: 1060 g
